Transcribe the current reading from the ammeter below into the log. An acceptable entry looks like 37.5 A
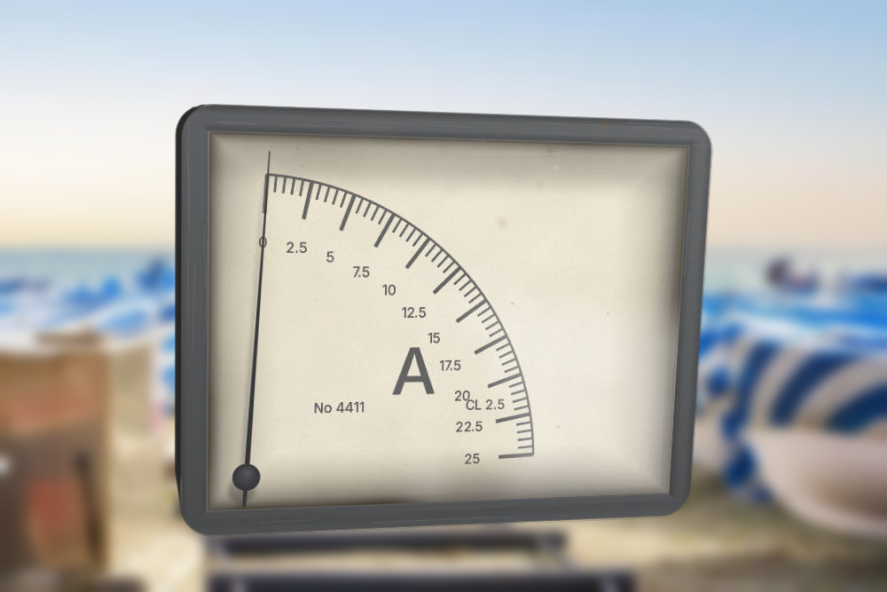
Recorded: 0 A
